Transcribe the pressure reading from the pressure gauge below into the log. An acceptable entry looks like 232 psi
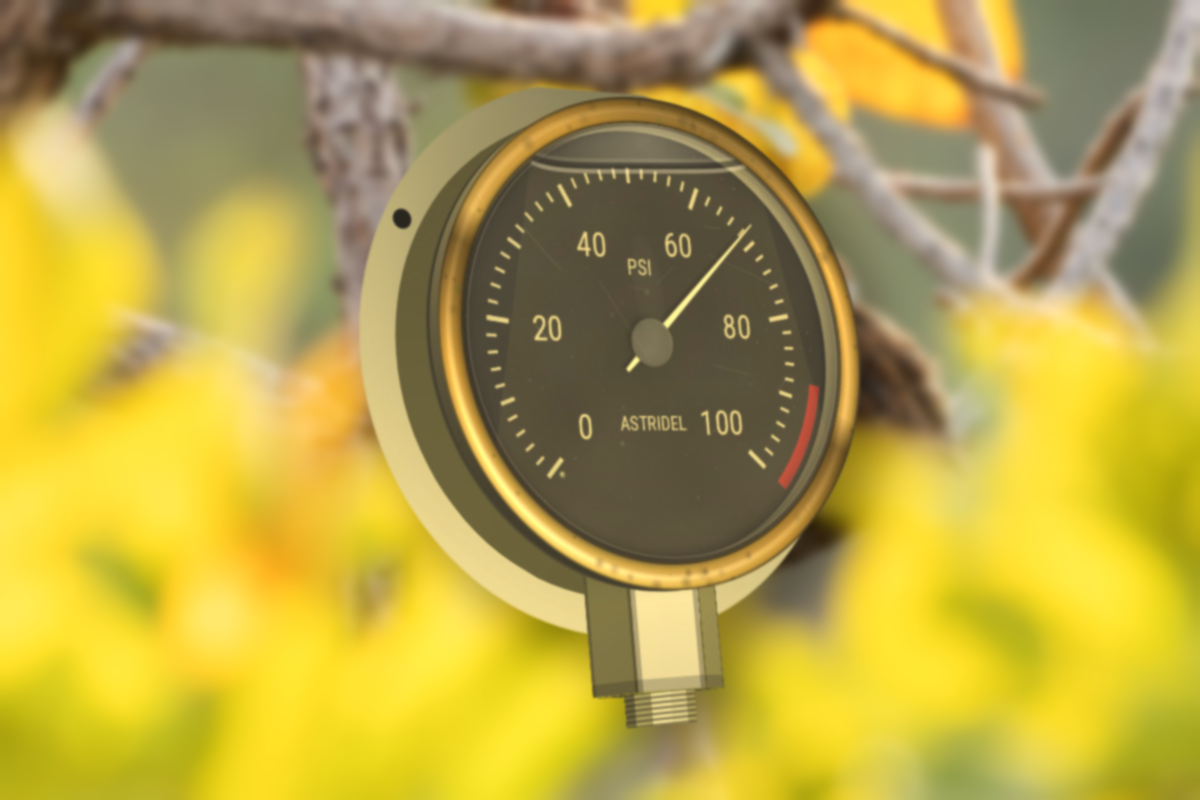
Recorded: 68 psi
